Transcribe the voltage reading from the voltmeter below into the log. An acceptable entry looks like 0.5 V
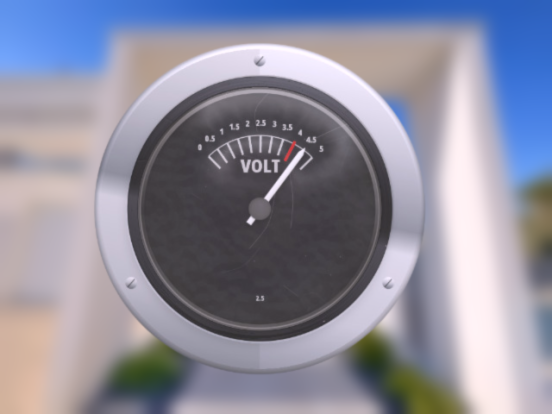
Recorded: 4.5 V
